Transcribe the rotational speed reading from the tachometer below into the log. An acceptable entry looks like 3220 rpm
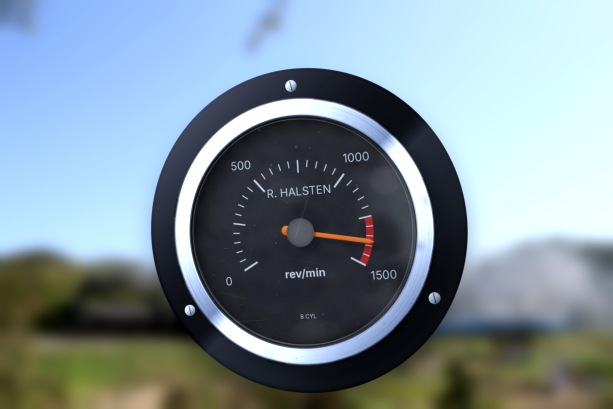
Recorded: 1375 rpm
